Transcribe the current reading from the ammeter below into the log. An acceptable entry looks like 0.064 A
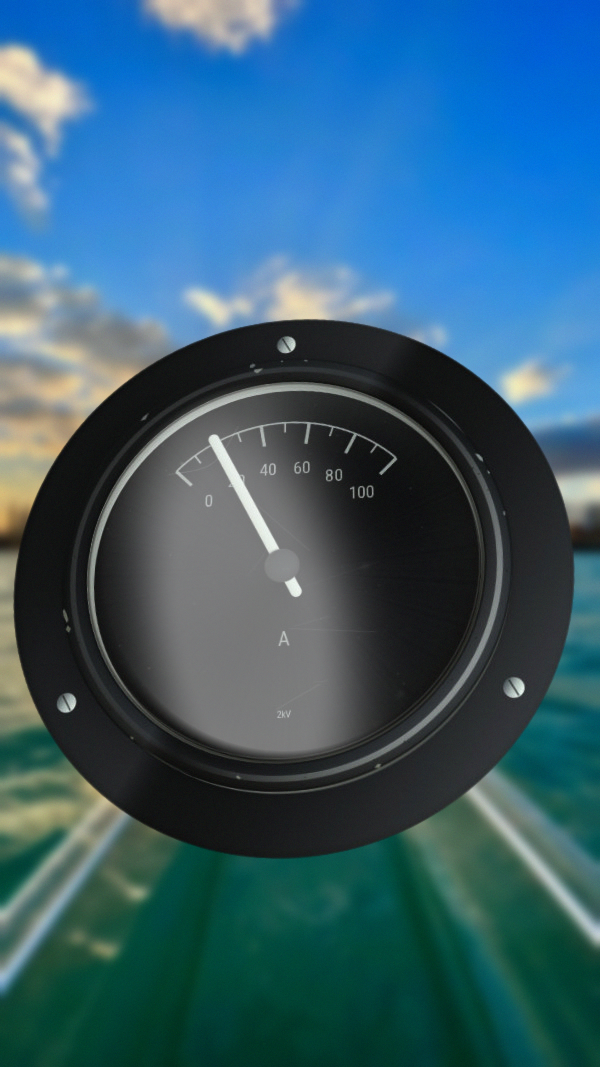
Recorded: 20 A
